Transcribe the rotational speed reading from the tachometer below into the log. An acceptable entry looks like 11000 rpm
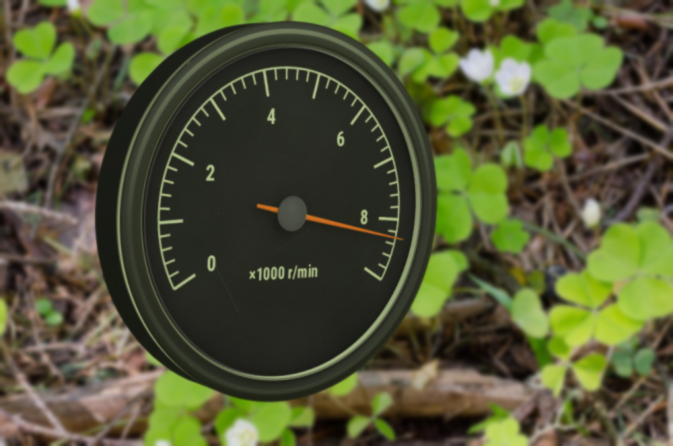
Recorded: 8300 rpm
